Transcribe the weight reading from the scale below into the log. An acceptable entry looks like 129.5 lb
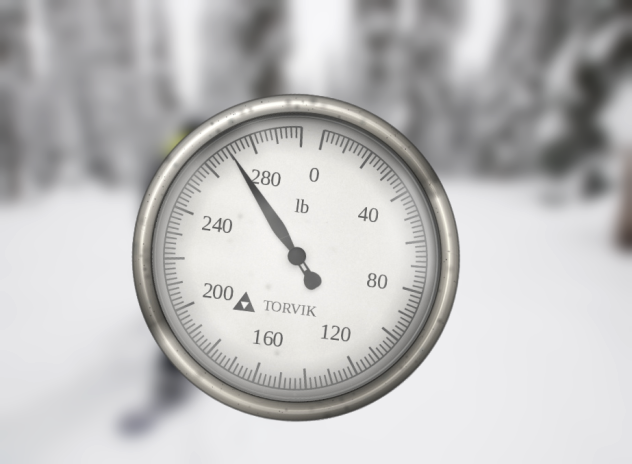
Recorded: 270 lb
